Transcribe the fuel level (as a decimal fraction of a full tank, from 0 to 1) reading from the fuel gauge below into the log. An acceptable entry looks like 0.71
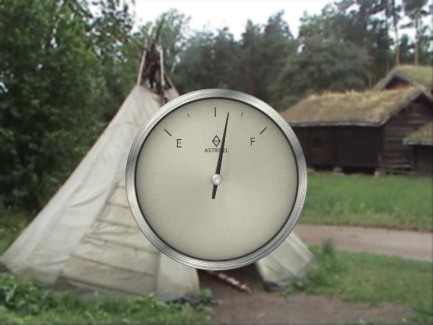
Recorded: 0.625
